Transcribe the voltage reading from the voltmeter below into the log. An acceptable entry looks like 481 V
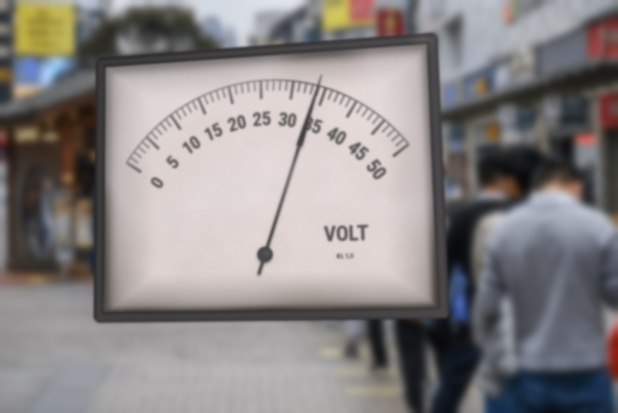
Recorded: 34 V
